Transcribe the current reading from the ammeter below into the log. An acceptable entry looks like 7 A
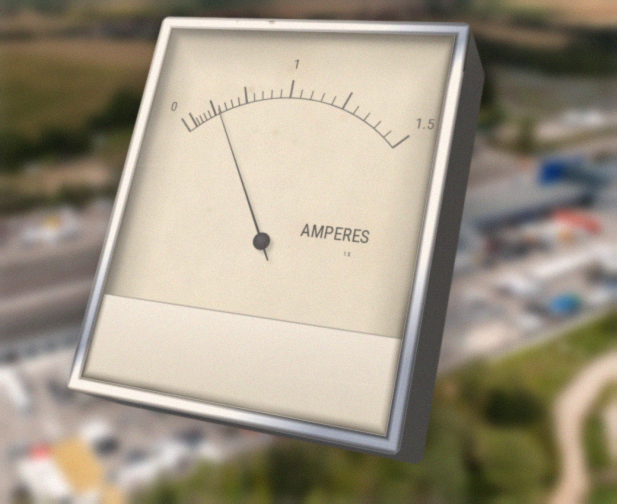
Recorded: 0.55 A
